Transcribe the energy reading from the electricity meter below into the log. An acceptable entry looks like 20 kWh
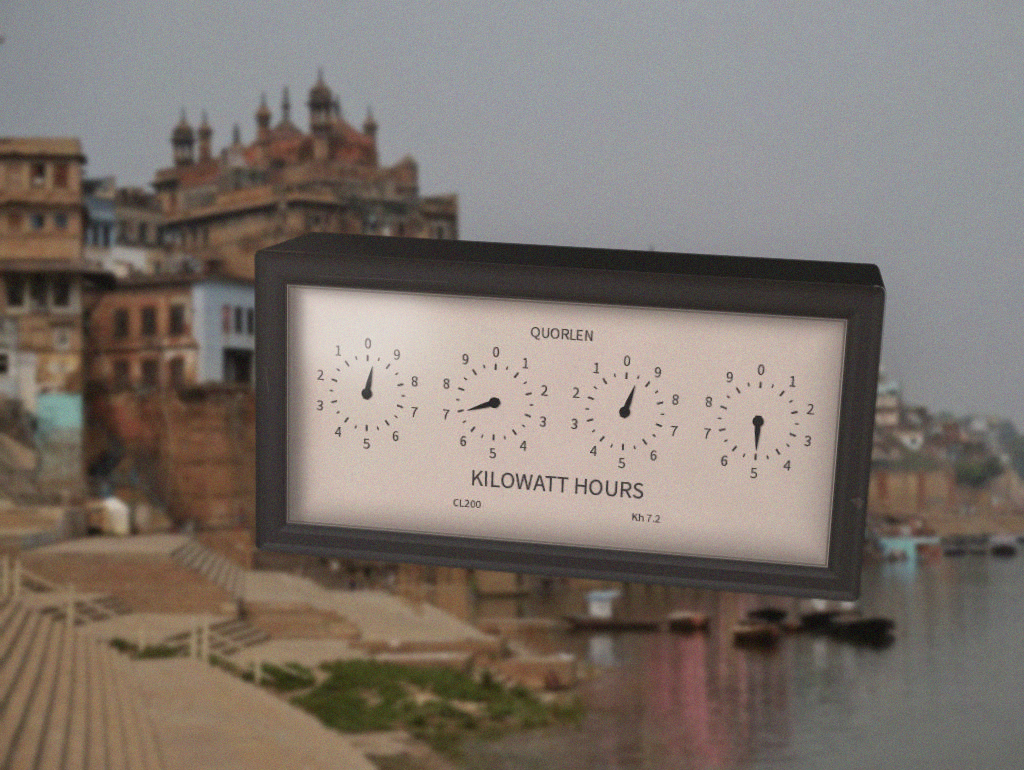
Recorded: 9695 kWh
